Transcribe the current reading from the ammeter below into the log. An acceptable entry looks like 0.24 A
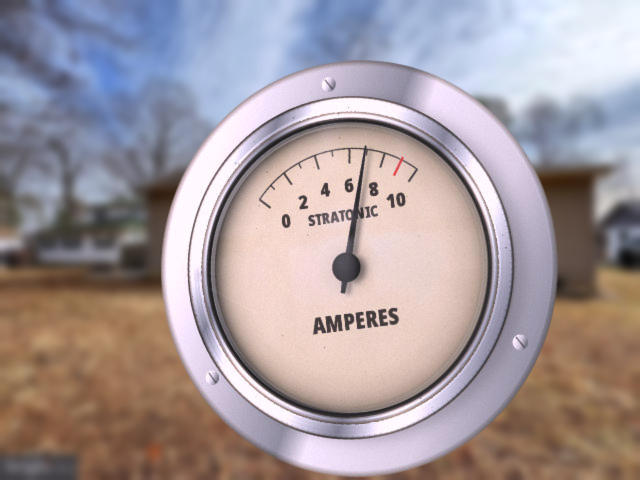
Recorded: 7 A
